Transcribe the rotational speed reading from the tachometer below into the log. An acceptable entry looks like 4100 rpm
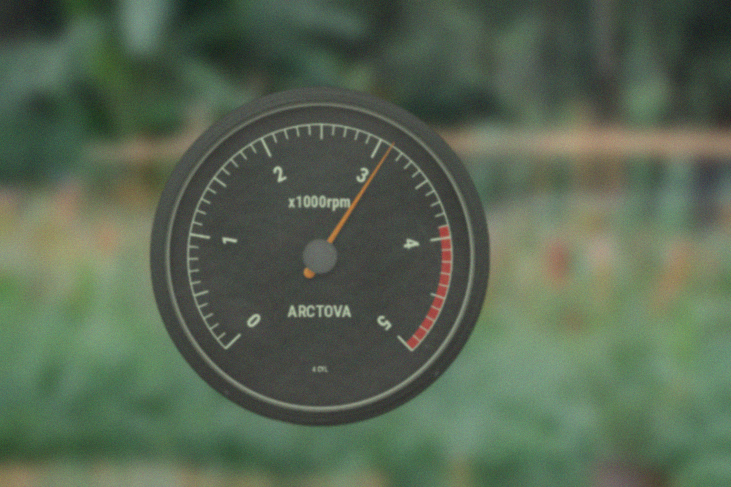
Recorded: 3100 rpm
